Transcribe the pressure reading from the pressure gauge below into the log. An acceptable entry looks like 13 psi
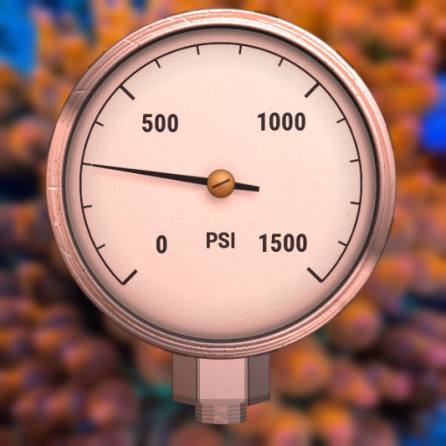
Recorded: 300 psi
